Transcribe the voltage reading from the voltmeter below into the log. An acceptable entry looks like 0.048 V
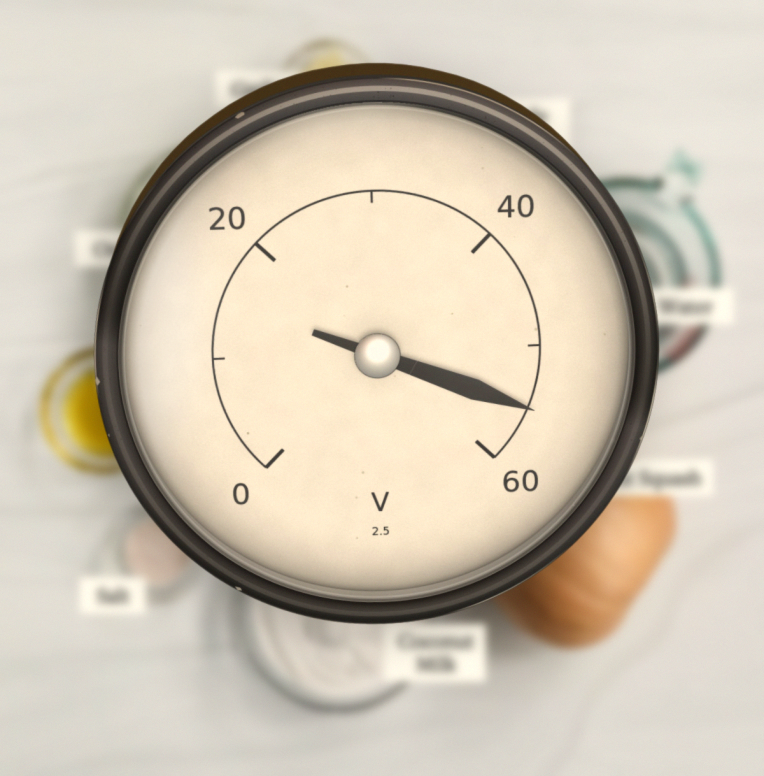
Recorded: 55 V
